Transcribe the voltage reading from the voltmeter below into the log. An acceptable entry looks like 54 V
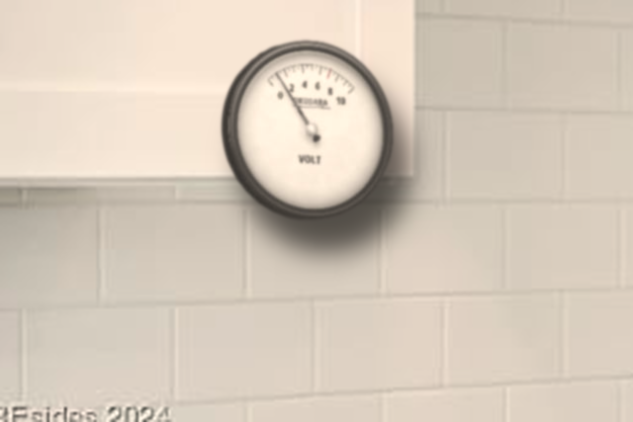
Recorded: 1 V
